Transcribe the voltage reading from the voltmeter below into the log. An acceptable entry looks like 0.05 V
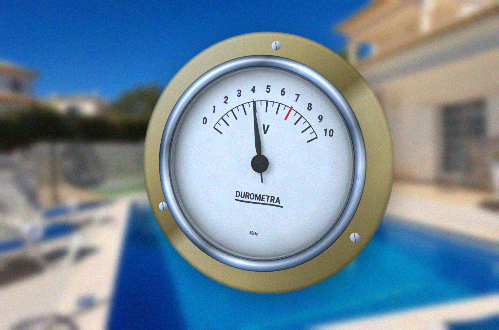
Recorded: 4 V
